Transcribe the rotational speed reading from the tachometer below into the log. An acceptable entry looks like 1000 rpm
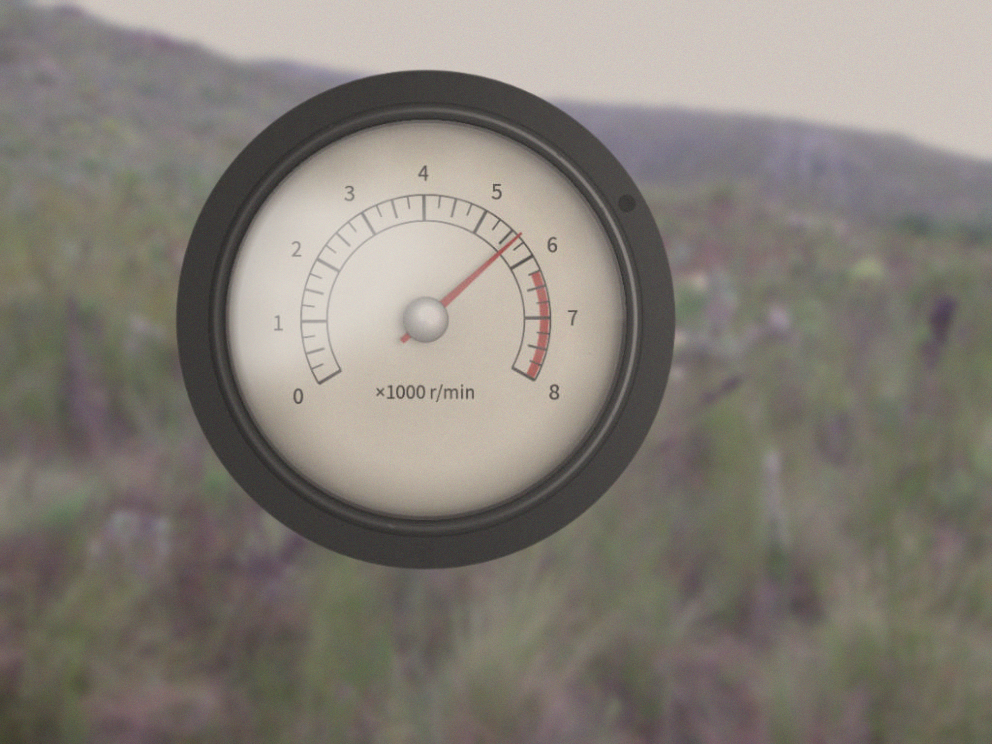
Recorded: 5625 rpm
